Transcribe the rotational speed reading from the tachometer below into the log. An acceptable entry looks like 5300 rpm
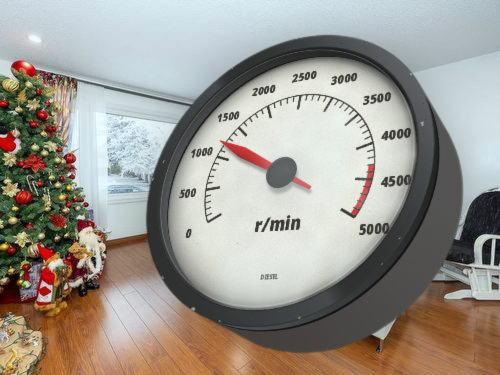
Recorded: 1200 rpm
